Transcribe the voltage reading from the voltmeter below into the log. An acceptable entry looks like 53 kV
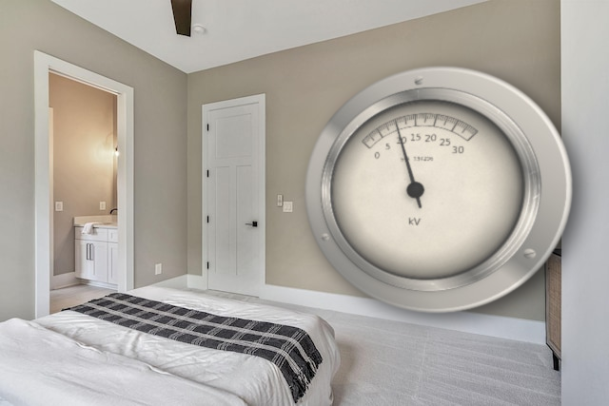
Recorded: 10 kV
